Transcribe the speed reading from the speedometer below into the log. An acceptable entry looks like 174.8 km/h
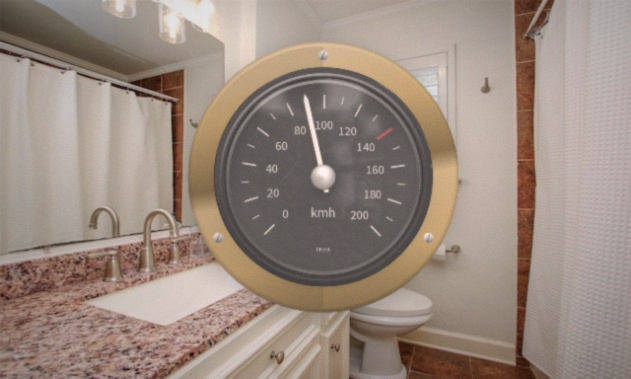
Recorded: 90 km/h
